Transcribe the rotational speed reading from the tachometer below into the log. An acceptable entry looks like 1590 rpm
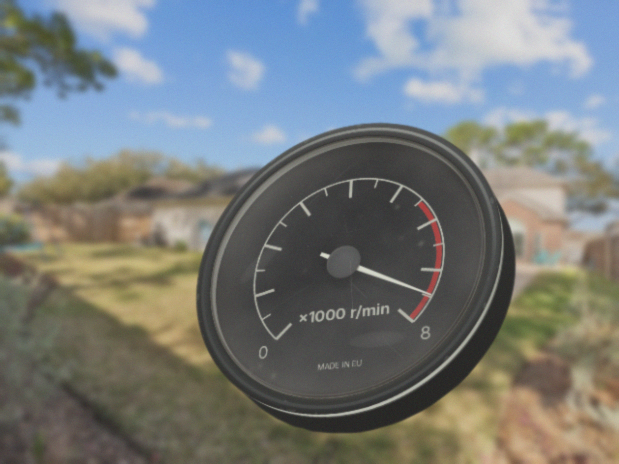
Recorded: 7500 rpm
